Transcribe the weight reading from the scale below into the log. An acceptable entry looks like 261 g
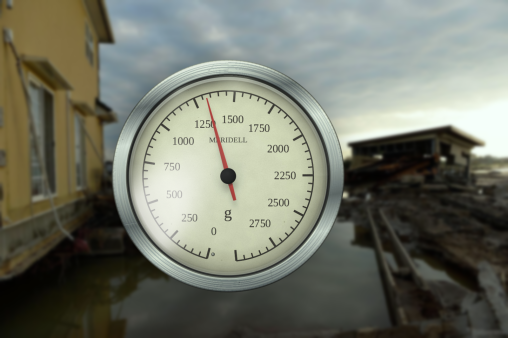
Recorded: 1325 g
